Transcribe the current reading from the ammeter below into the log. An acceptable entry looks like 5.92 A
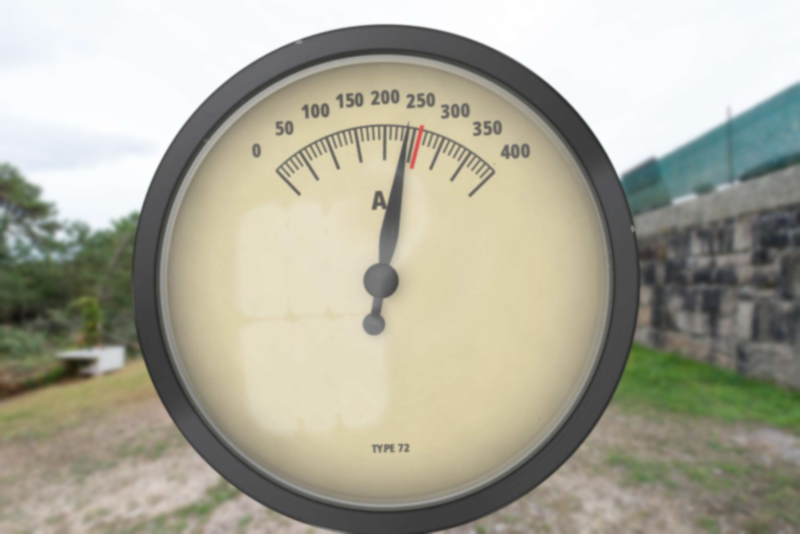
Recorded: 240 A
